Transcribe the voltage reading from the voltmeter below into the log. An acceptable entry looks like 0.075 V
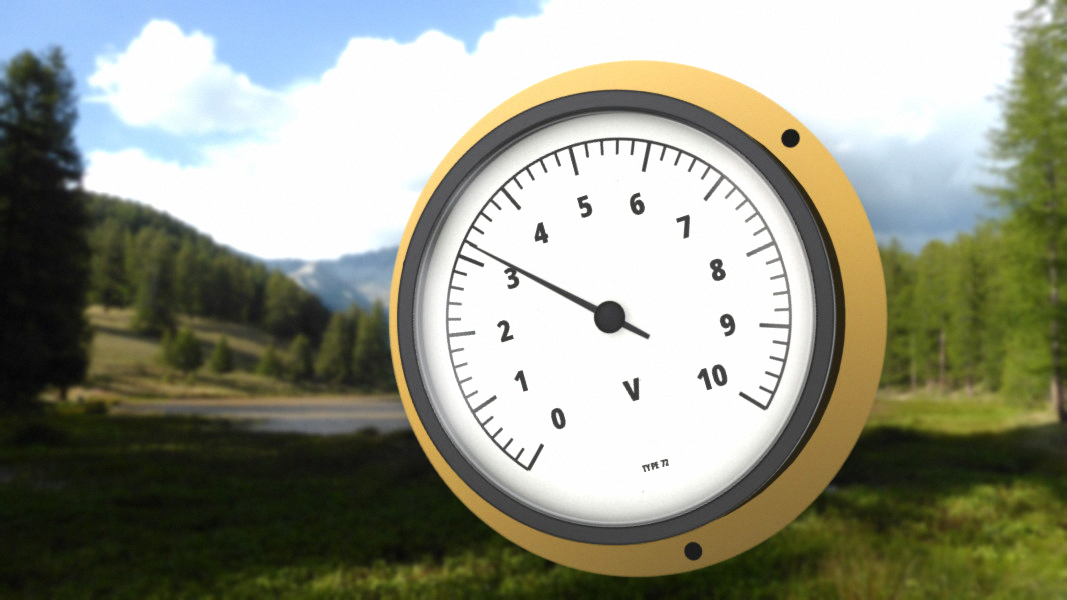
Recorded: 3.2 V
